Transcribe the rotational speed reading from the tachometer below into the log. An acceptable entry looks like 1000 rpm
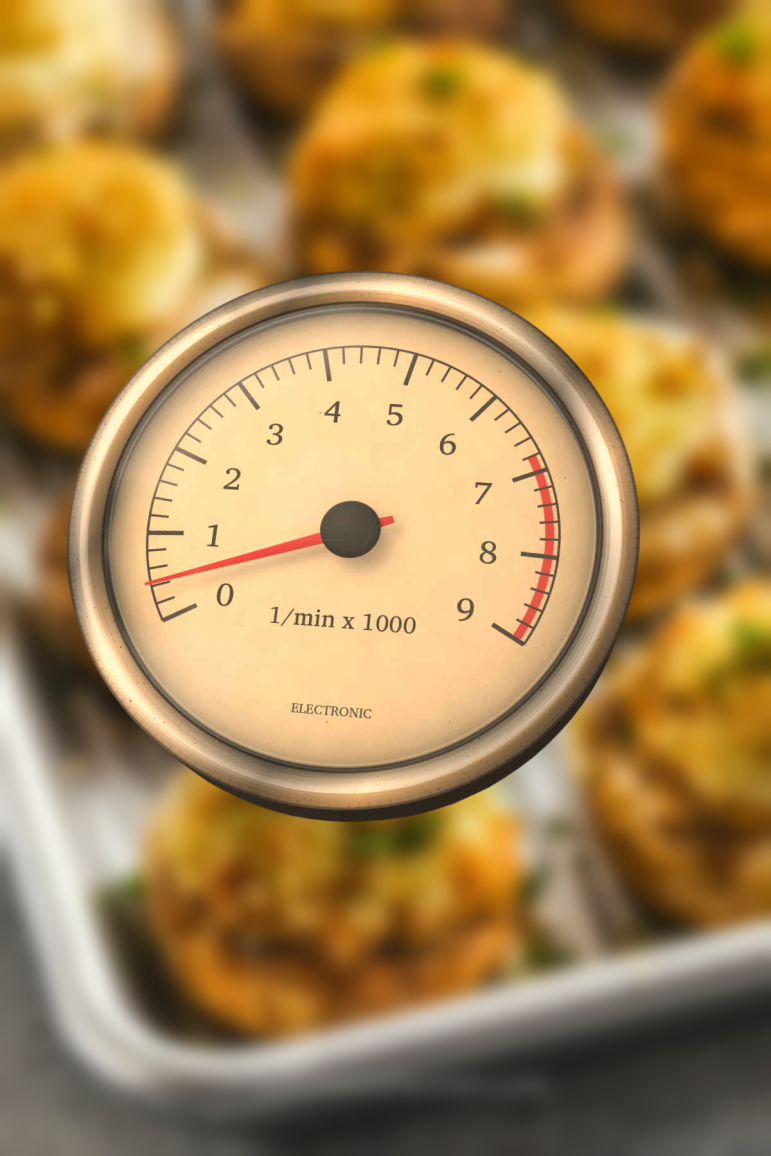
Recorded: 400 rpm
